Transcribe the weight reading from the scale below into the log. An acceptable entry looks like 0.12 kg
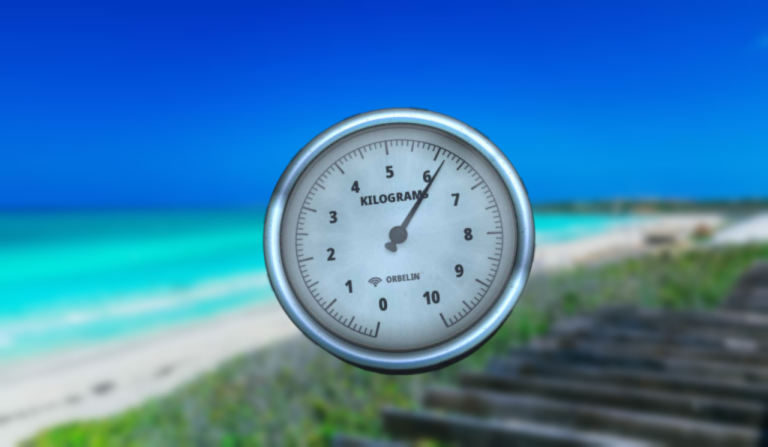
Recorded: 6.2 kg
